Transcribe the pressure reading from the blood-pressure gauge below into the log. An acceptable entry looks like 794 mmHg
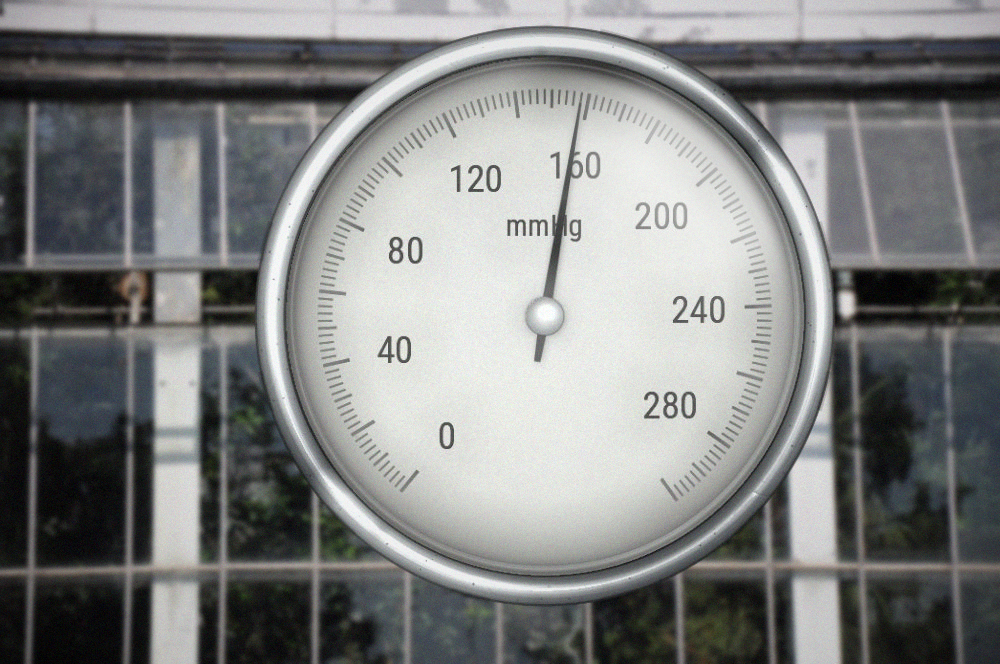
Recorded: 158 mmHg
